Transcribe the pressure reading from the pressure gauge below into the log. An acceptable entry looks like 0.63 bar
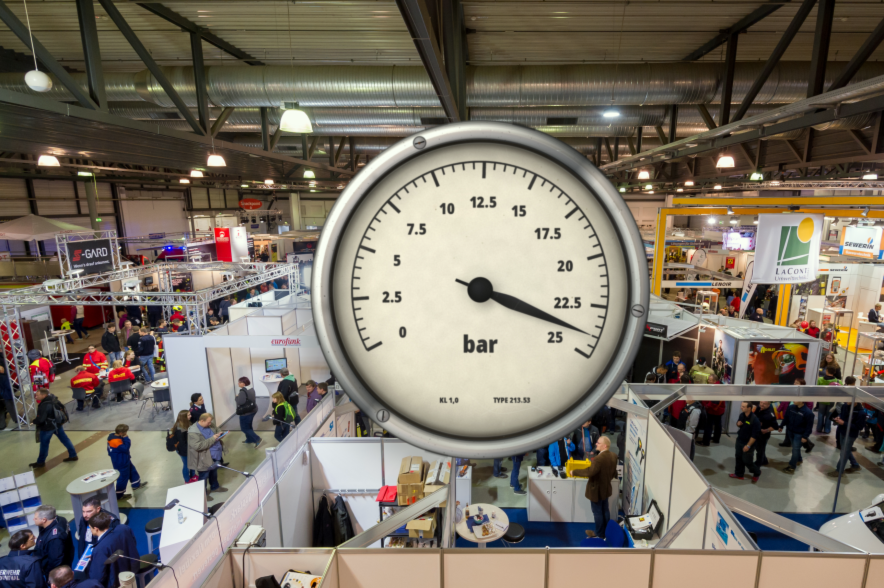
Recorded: 24 bar
